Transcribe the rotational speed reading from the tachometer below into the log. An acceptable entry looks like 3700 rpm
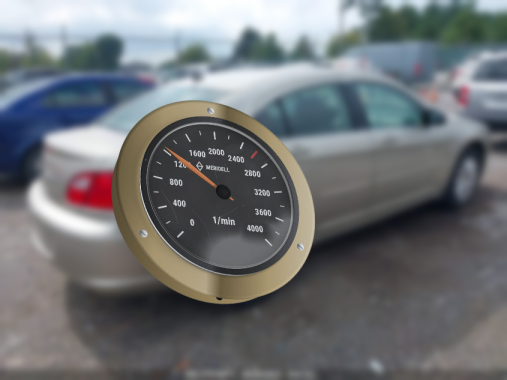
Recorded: 1200 rpm
